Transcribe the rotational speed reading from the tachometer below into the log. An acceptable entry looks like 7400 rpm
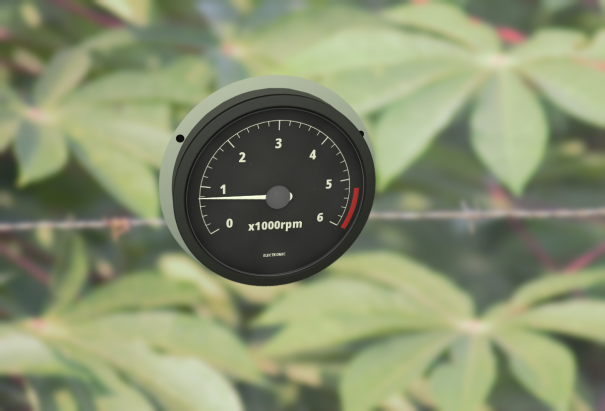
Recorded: 800 rpm
